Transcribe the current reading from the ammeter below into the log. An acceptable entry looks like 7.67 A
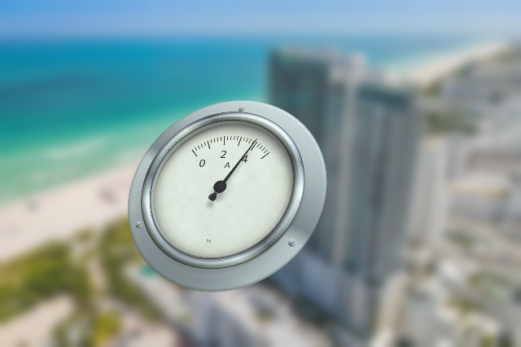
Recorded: 4 A
